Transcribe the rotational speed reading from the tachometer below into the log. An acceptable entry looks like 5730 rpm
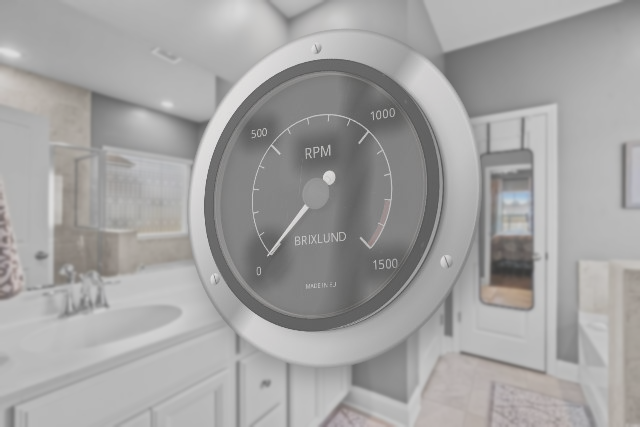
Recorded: 0 rpm
